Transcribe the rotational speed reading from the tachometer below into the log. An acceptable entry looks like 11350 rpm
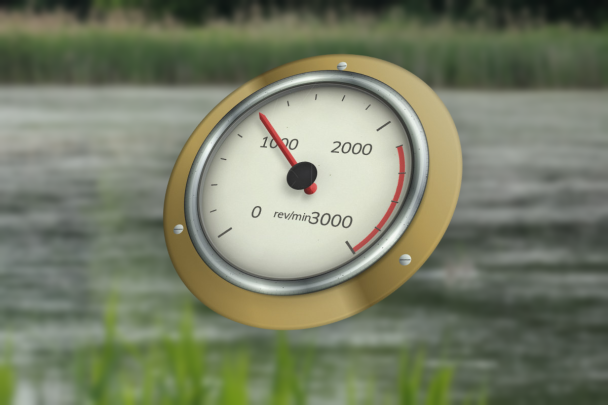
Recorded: 1000 rpm
